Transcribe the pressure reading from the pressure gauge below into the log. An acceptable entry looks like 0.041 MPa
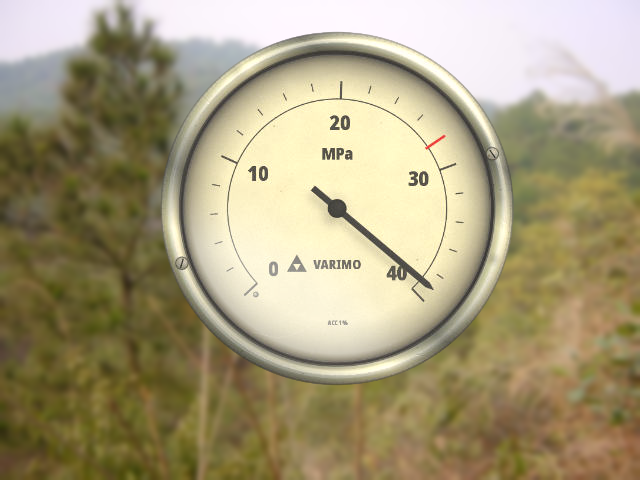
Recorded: 39 MPa
